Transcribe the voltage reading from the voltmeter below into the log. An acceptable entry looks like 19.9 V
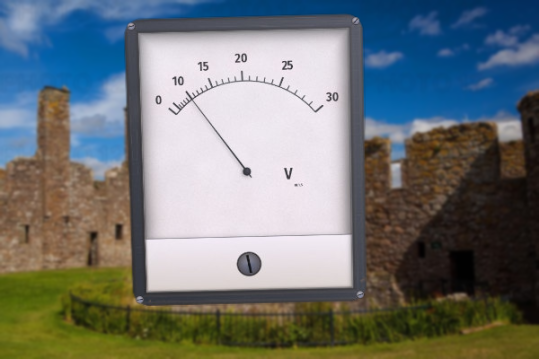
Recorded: 10 V
